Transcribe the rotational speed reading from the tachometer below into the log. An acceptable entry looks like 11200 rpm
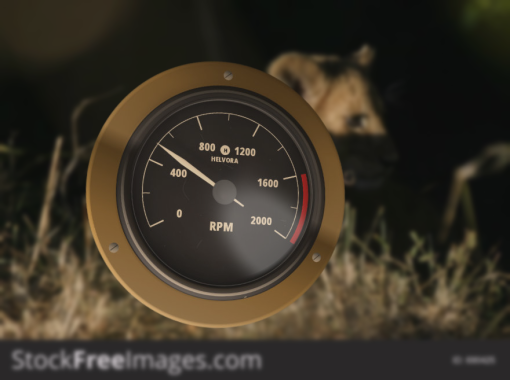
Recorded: 500 rpm
